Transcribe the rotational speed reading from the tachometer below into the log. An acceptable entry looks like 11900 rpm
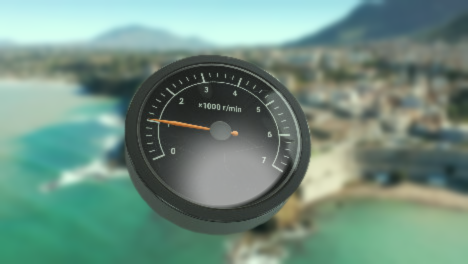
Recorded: 1000 rpm
